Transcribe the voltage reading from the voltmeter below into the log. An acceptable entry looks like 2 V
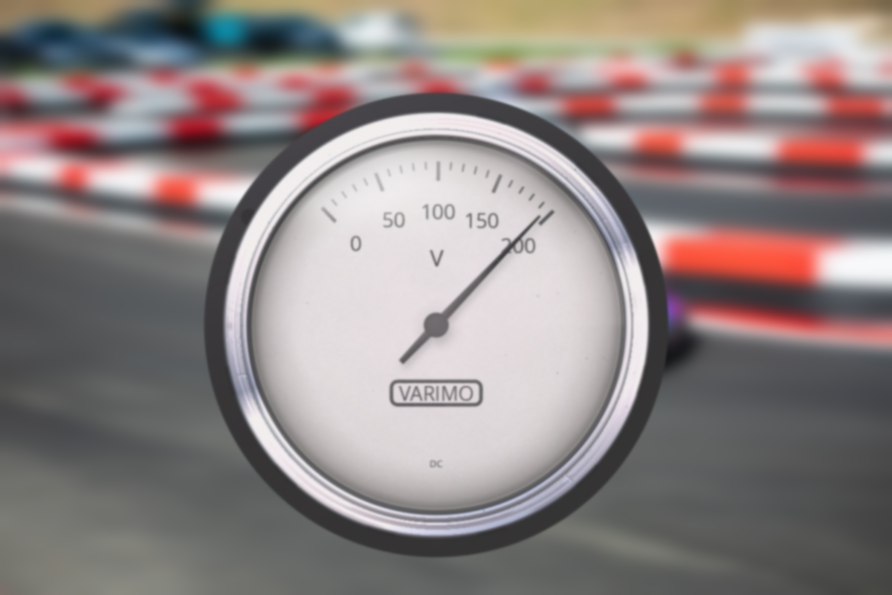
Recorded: 195 V
